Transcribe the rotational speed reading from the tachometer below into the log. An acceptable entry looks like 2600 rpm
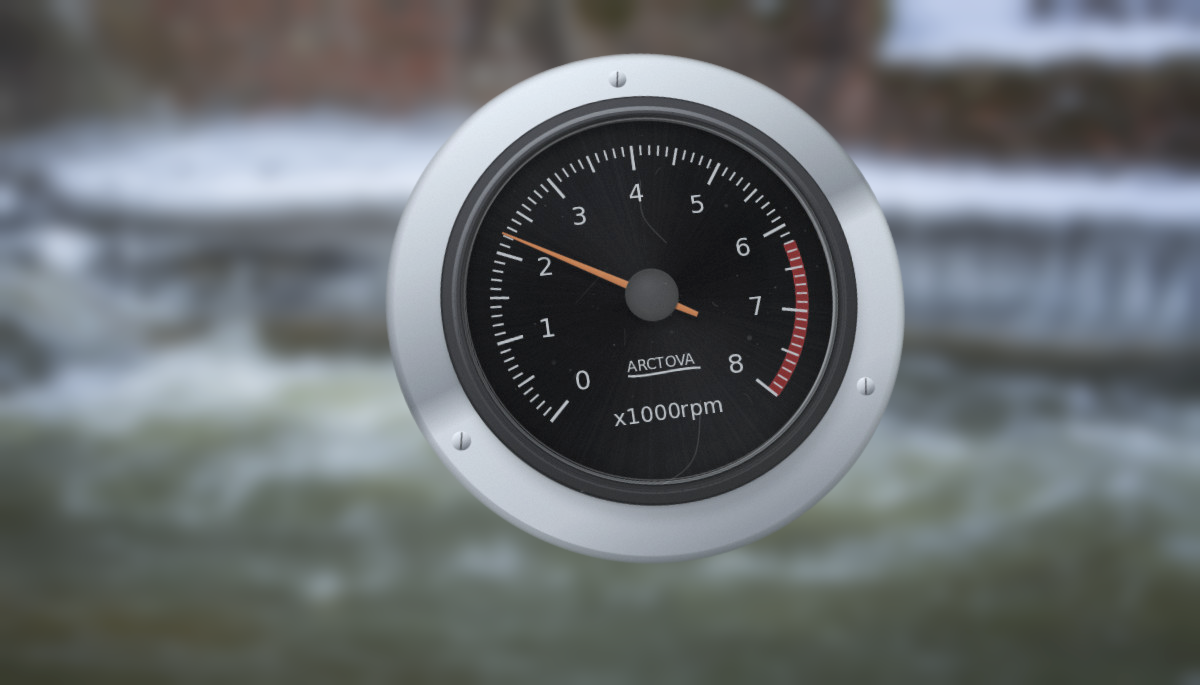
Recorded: 2200 rpm
